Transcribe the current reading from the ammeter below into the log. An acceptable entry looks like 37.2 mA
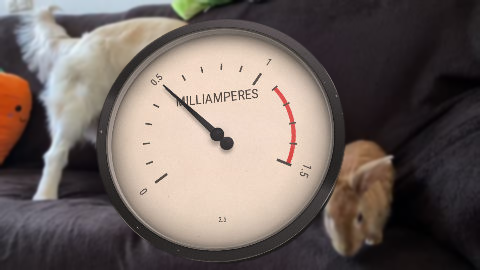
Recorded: 0.5 mA
